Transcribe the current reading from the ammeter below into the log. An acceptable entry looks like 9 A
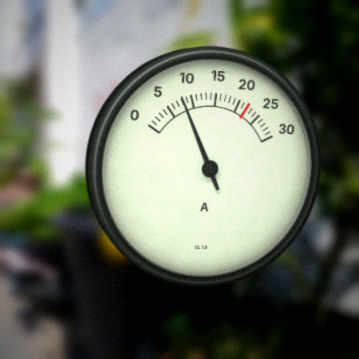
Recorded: 8 A
